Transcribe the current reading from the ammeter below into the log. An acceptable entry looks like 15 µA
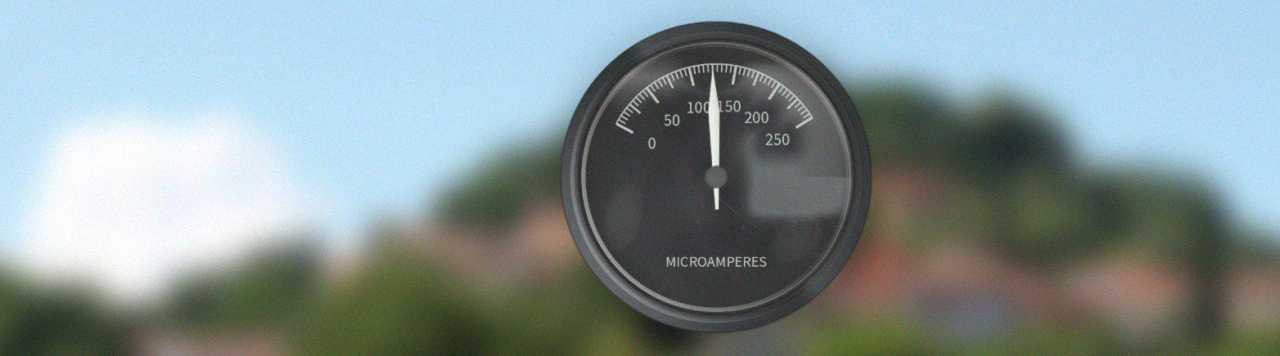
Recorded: 125 µA
